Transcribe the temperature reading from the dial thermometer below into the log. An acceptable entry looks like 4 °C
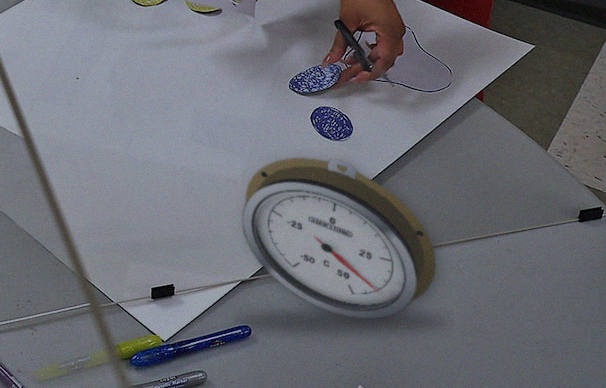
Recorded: 40 °C
